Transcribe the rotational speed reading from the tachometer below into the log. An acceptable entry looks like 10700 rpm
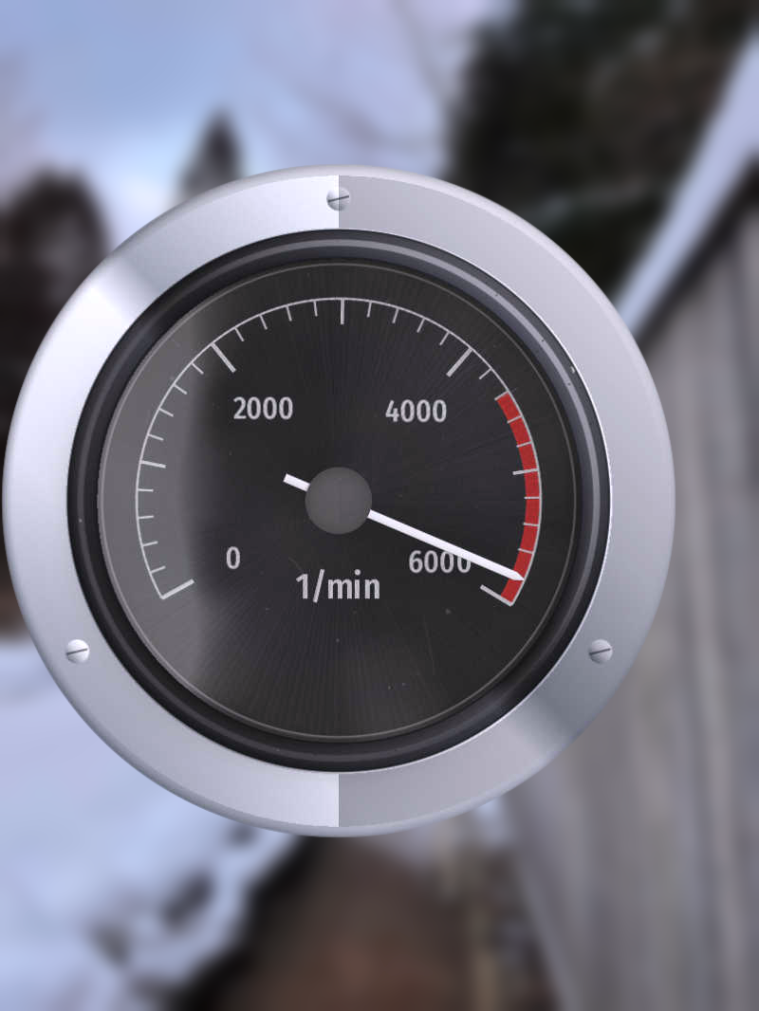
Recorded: 5800 rpm
